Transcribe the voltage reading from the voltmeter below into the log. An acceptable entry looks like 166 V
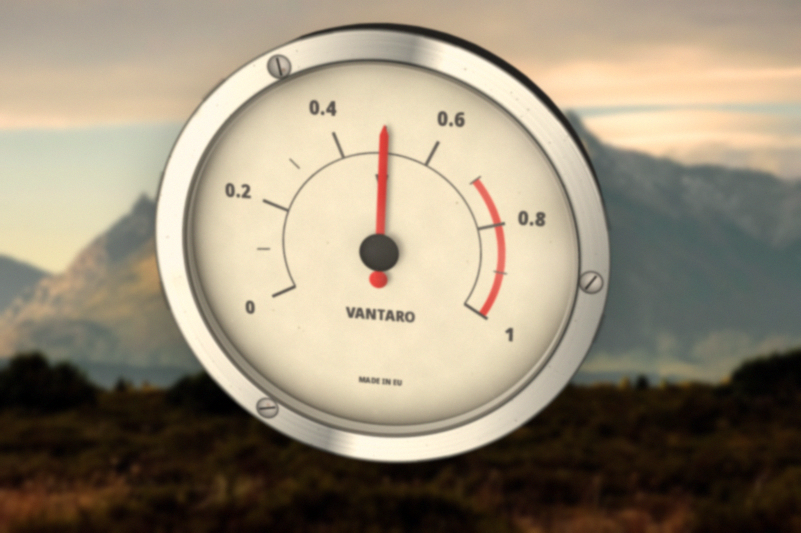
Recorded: 0.5 V
